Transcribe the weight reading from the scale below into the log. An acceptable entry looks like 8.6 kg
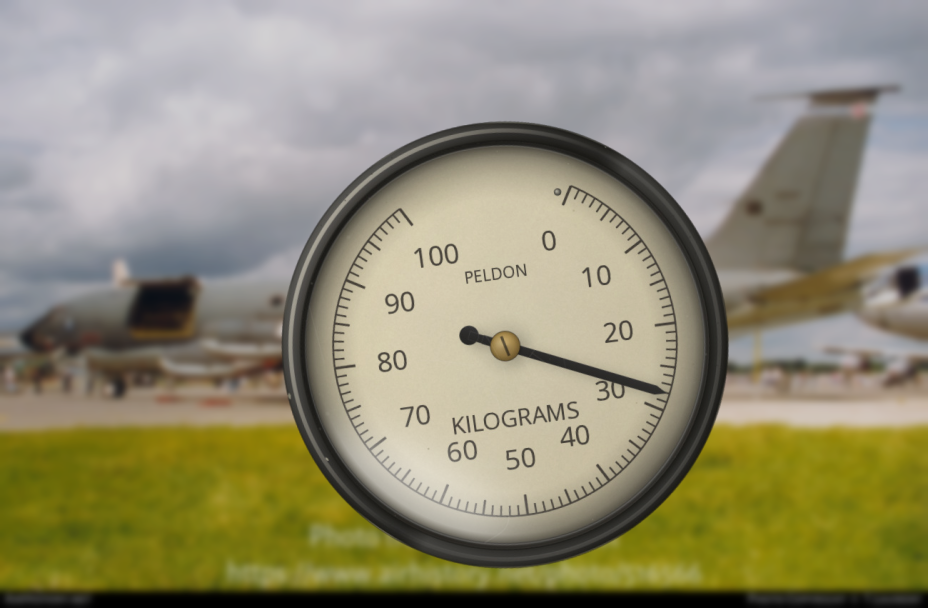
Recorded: 28 kg
